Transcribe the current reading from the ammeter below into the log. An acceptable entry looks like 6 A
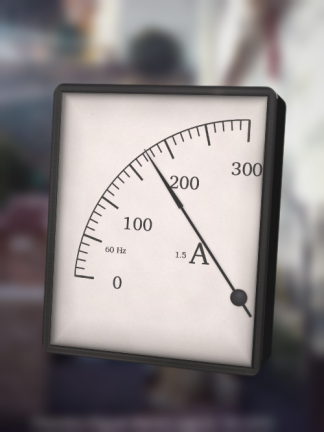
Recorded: 175 A
